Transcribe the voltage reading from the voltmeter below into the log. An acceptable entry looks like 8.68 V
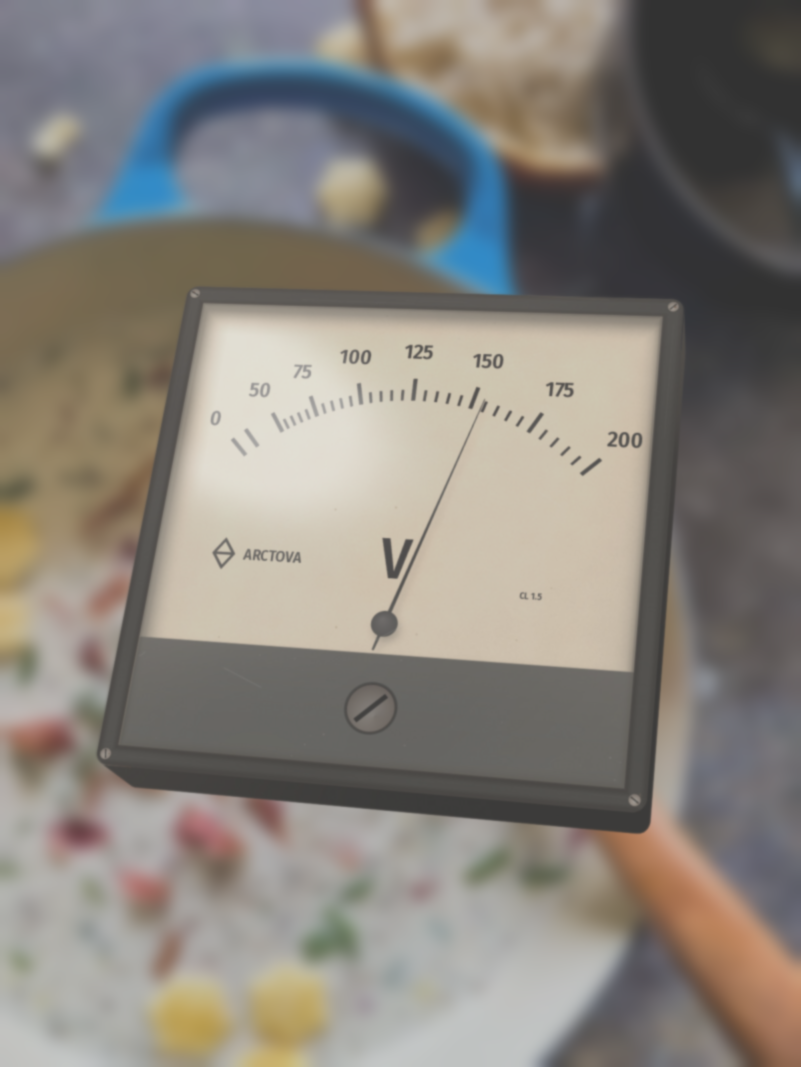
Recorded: 155 V
